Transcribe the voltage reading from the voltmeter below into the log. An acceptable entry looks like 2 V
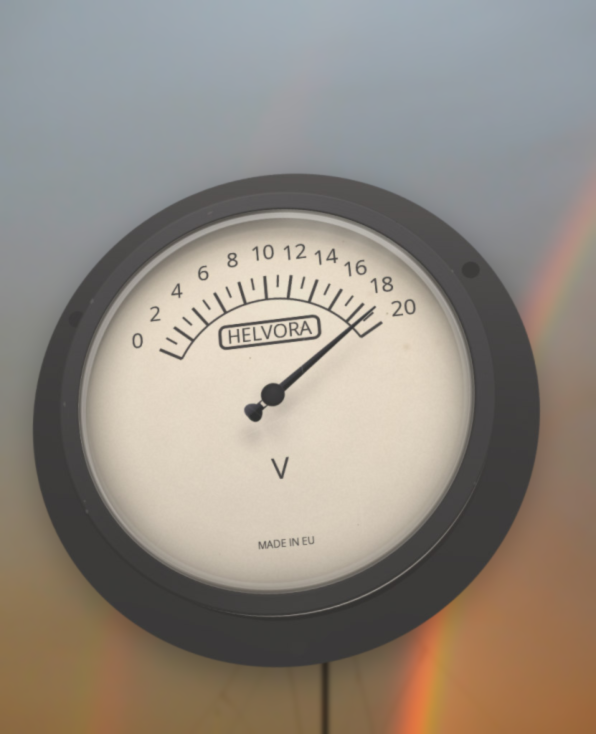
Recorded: 19 V
